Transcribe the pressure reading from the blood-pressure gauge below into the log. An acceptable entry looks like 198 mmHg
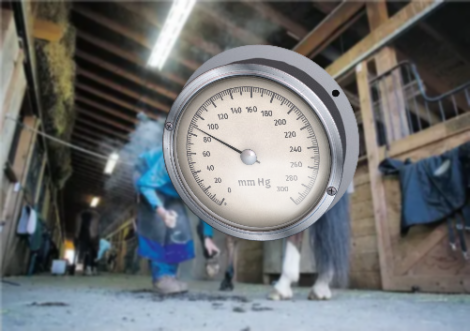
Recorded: 90 mmHg
